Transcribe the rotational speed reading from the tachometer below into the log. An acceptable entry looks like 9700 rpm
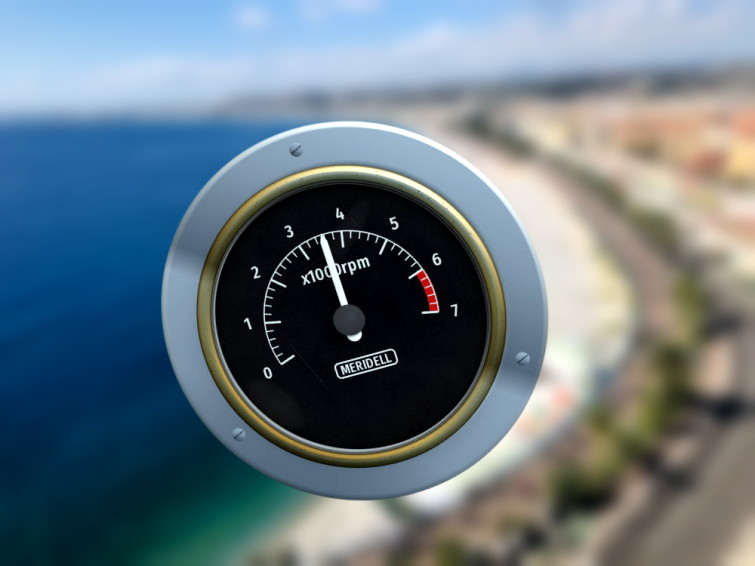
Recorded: 3600 rpm
